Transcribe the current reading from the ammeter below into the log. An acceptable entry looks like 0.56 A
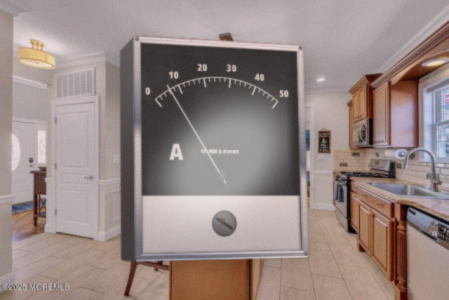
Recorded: 6 A
